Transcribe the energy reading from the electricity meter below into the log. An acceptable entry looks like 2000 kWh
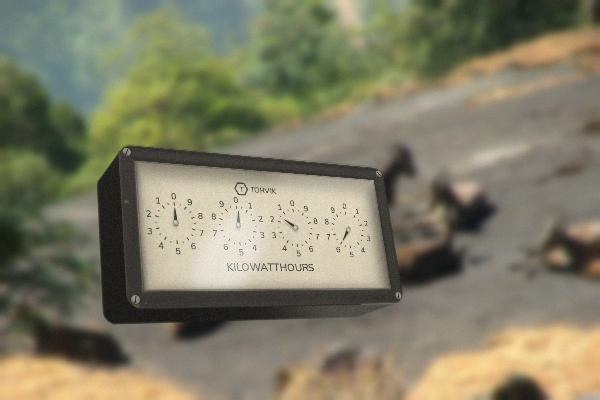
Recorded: 16 kWh
